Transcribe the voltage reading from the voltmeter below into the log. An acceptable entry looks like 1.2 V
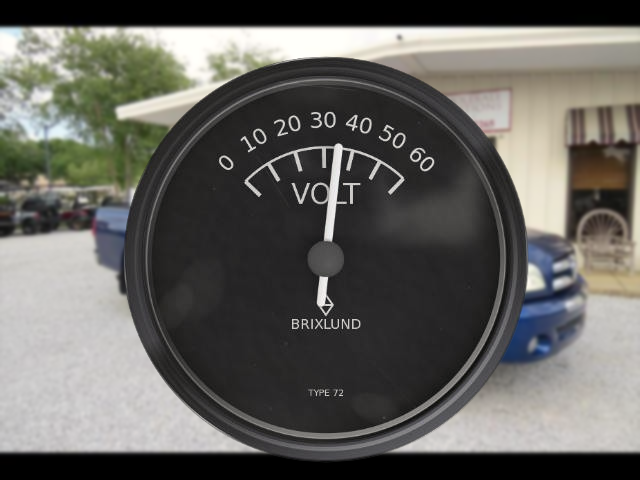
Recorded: 35 V
